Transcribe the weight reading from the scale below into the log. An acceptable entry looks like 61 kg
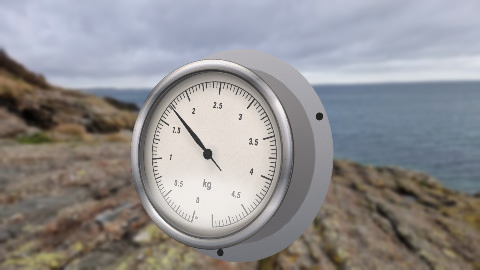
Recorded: 1.75 kg
